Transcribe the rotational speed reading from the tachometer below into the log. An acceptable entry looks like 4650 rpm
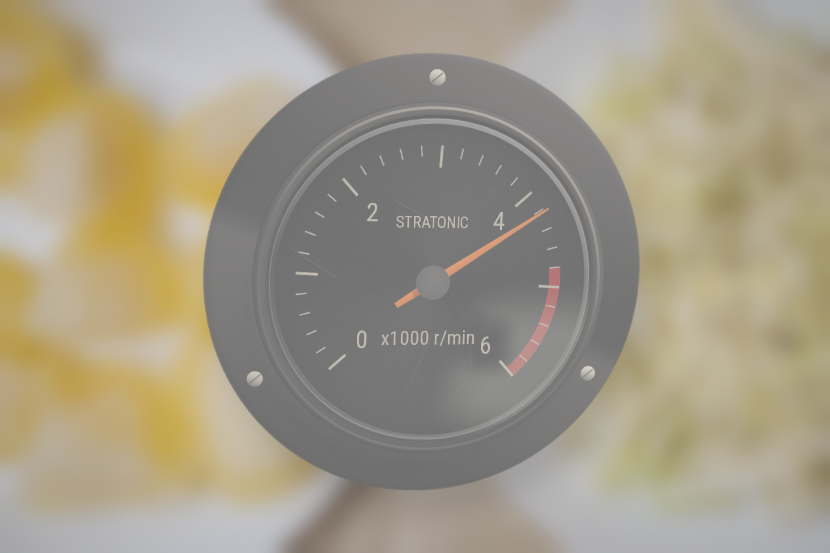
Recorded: 4200 rpm
